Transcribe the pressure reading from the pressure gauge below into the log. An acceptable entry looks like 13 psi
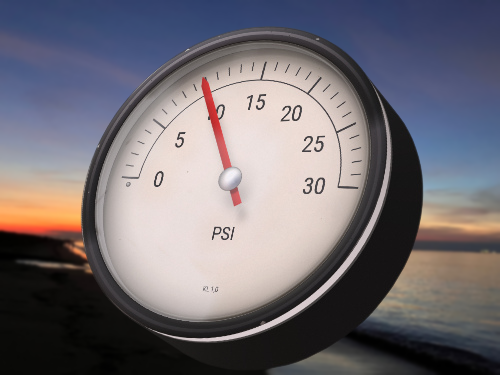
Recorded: 10 psi
